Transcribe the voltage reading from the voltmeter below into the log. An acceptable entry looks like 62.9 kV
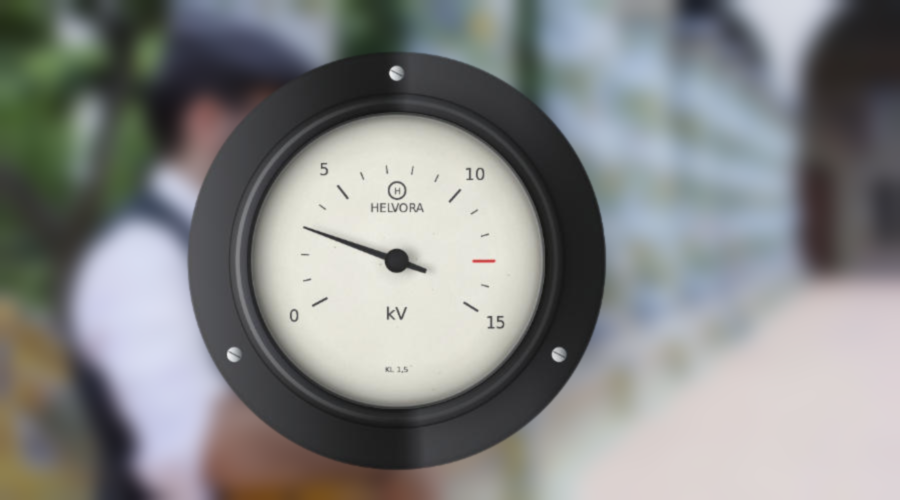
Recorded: 3 kV
